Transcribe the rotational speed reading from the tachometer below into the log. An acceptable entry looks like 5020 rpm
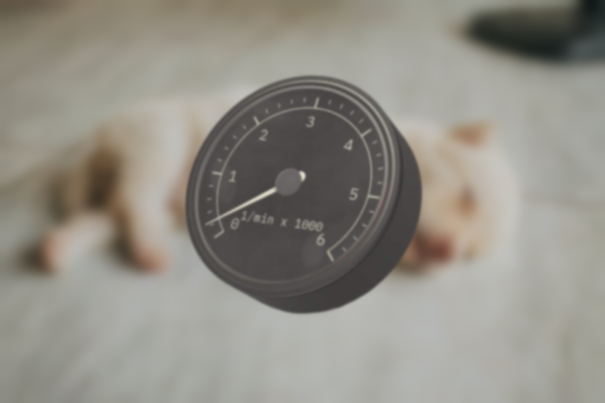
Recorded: 200 rpm
